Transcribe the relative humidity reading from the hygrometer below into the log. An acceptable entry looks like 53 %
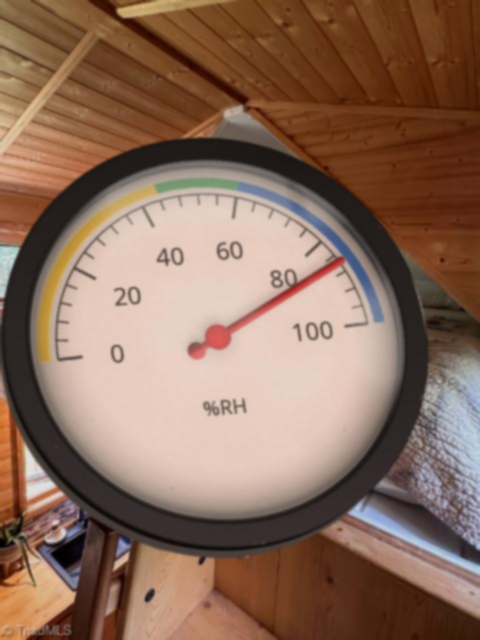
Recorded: 86 %
